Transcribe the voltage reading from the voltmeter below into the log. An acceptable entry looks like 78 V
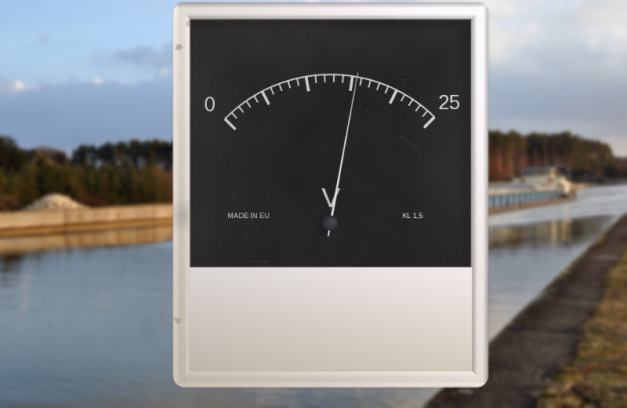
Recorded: 15.5 V
